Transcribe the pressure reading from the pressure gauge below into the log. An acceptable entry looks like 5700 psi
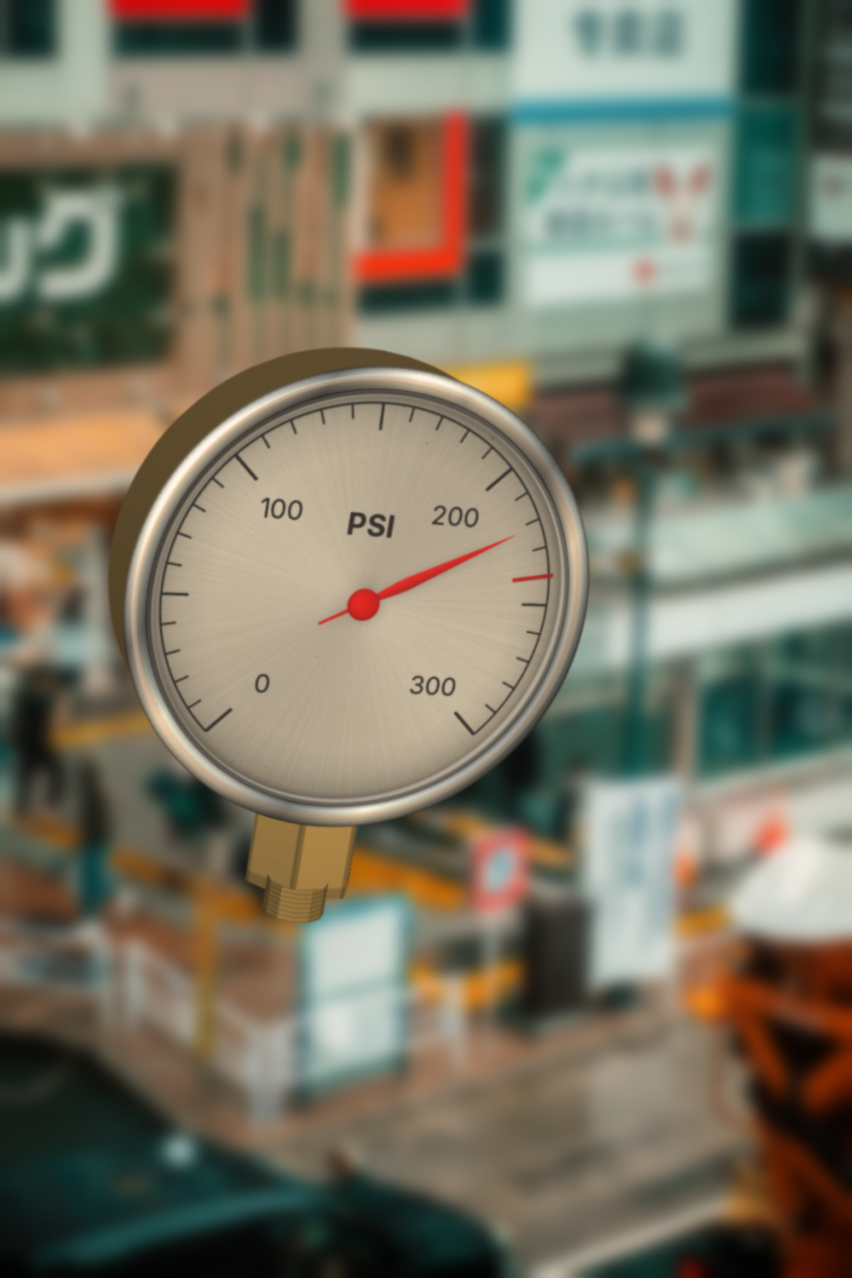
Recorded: 220 psi
